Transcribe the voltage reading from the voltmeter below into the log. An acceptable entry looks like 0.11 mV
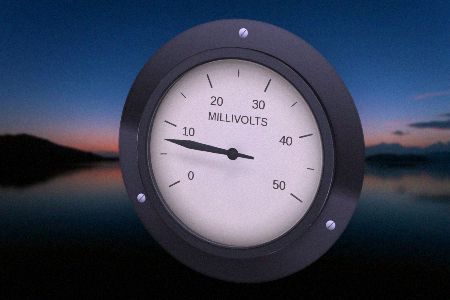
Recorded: 7.5 mV
